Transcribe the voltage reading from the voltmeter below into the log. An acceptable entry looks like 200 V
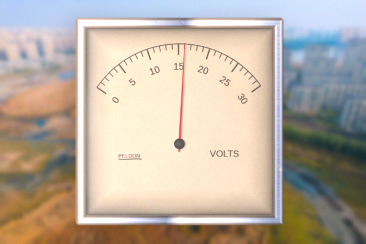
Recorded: 16 V
